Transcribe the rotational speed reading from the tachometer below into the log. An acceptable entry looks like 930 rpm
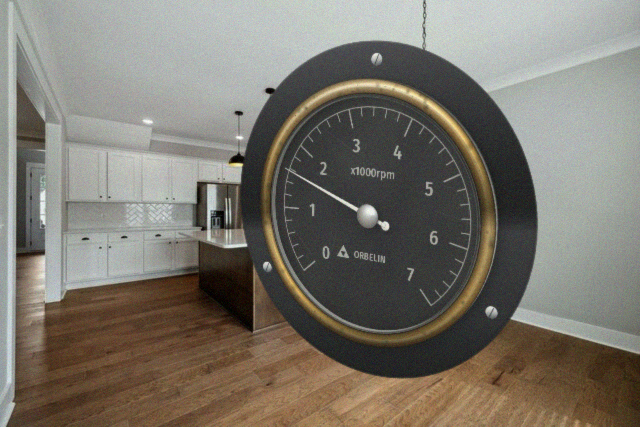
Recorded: 1600 rpm
